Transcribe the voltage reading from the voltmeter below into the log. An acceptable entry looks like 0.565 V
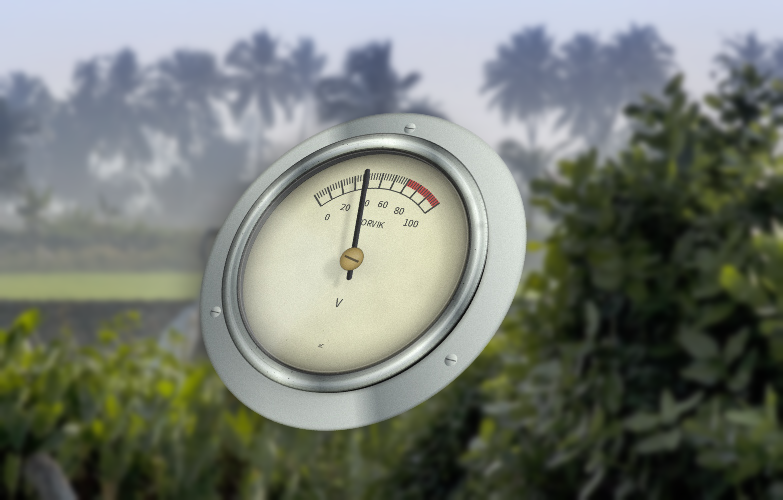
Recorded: 40 V
